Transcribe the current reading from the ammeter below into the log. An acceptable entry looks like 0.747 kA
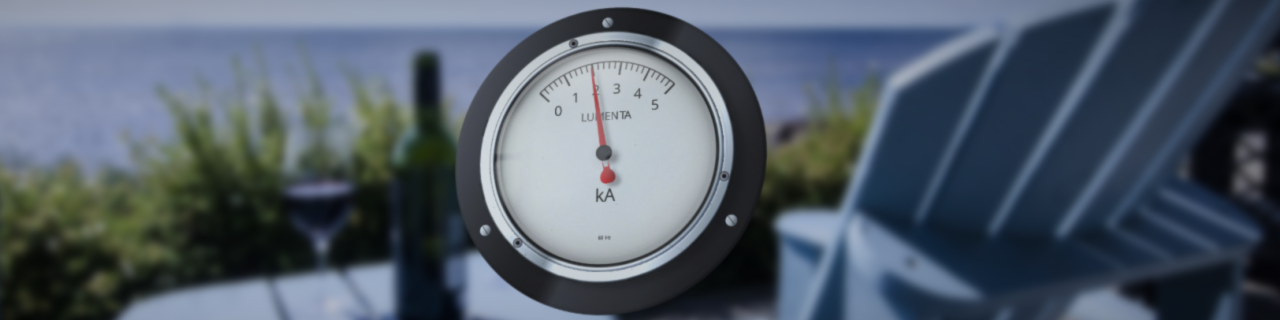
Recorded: 2 kA
